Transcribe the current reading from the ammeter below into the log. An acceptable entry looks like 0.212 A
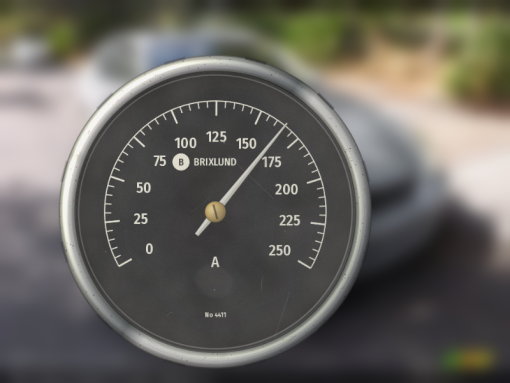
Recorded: 165 A
